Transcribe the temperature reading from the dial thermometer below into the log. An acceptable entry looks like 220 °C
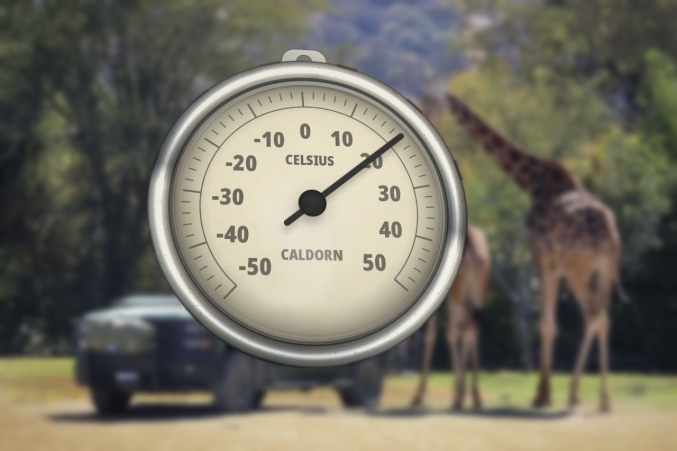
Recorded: 20 °C
